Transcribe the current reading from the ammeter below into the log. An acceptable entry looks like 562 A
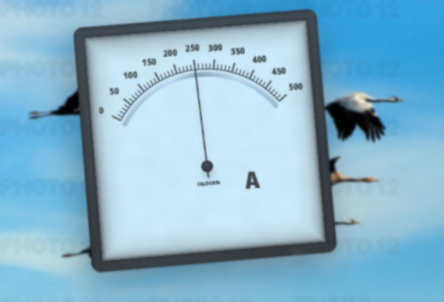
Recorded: 250 A
